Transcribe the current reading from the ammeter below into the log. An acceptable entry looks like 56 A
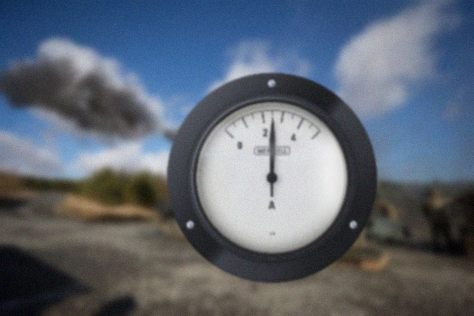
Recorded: 2.5 A
